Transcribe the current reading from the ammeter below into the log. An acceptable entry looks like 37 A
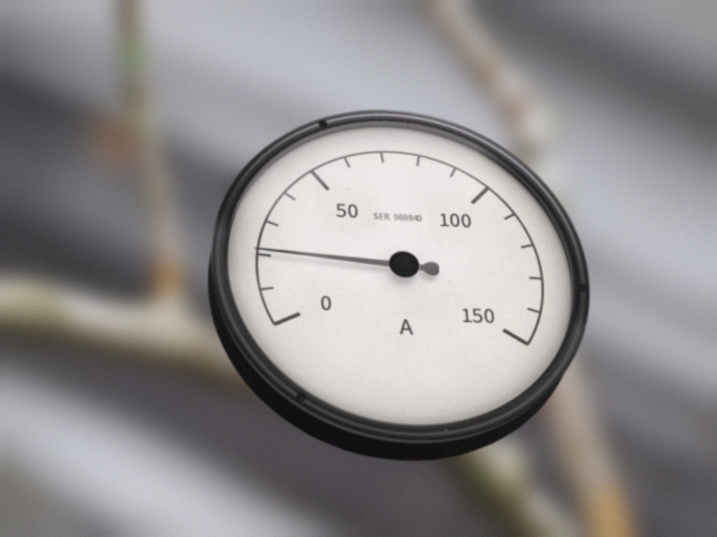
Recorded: 20 A
